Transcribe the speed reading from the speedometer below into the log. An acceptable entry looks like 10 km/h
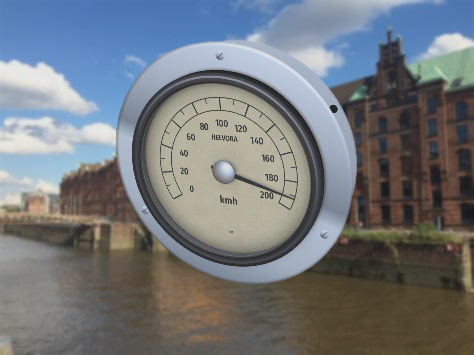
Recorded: 190 km/h
